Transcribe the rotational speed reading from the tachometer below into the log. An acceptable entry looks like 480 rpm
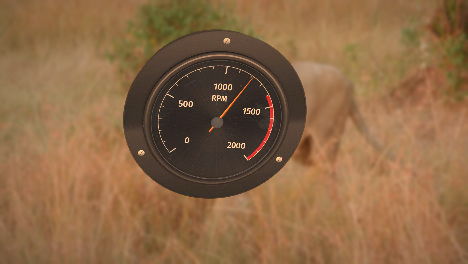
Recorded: 1200 rpm
